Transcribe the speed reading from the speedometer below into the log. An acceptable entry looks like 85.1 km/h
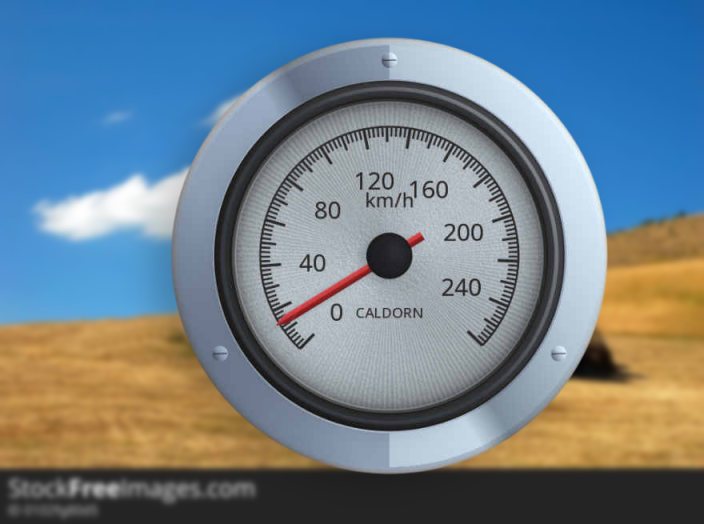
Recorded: 14 km/h
